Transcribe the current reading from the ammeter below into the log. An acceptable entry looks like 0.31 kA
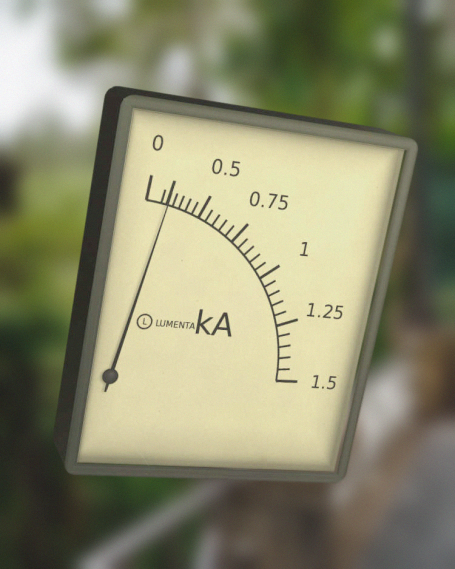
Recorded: 0.25 kA
